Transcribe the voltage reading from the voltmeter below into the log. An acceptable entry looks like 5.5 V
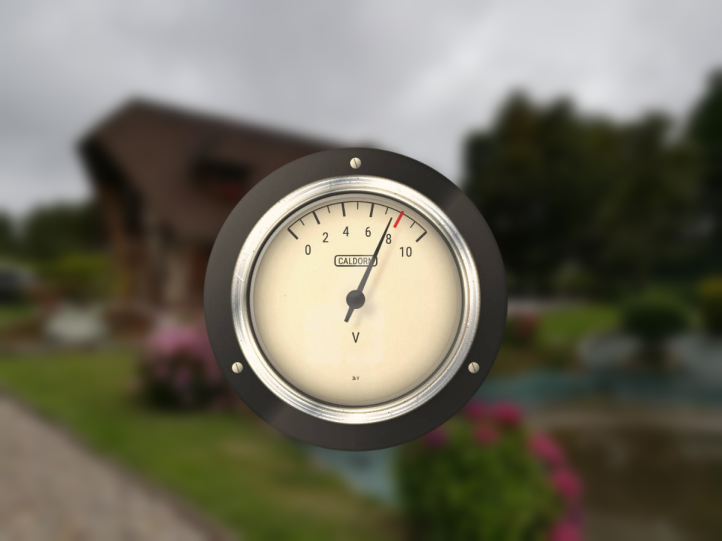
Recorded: 7.5 V
